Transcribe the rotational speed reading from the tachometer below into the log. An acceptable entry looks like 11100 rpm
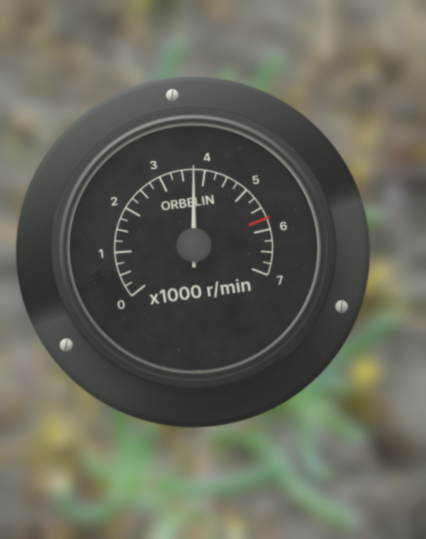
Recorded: 3750 rpm
